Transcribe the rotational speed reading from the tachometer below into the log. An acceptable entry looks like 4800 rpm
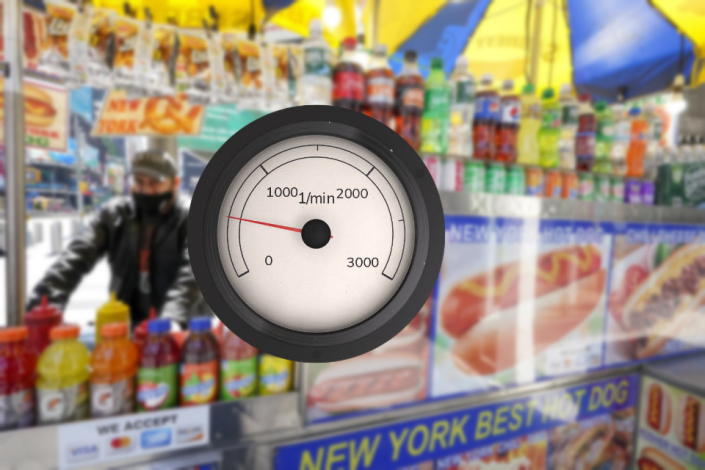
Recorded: 500 rpm
